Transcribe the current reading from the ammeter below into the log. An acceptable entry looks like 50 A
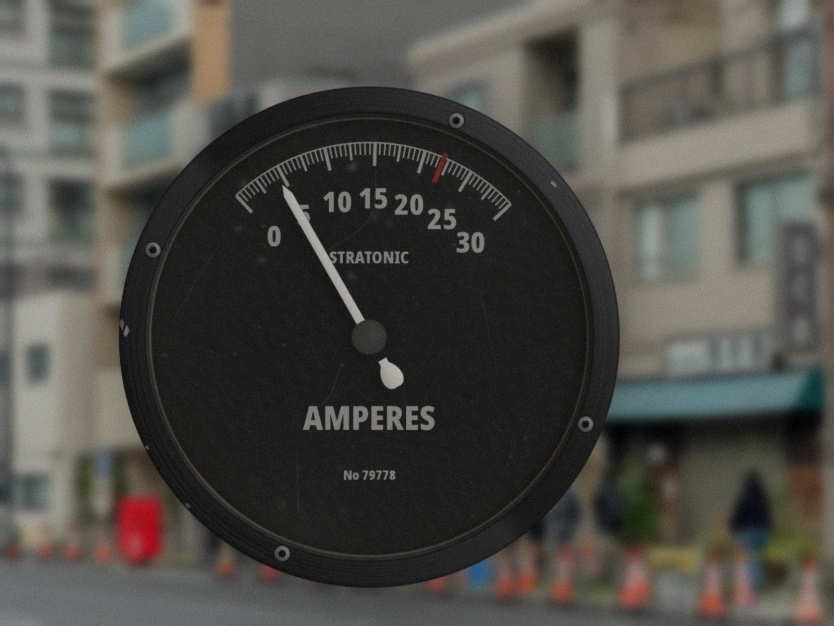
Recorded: 4.5 A
